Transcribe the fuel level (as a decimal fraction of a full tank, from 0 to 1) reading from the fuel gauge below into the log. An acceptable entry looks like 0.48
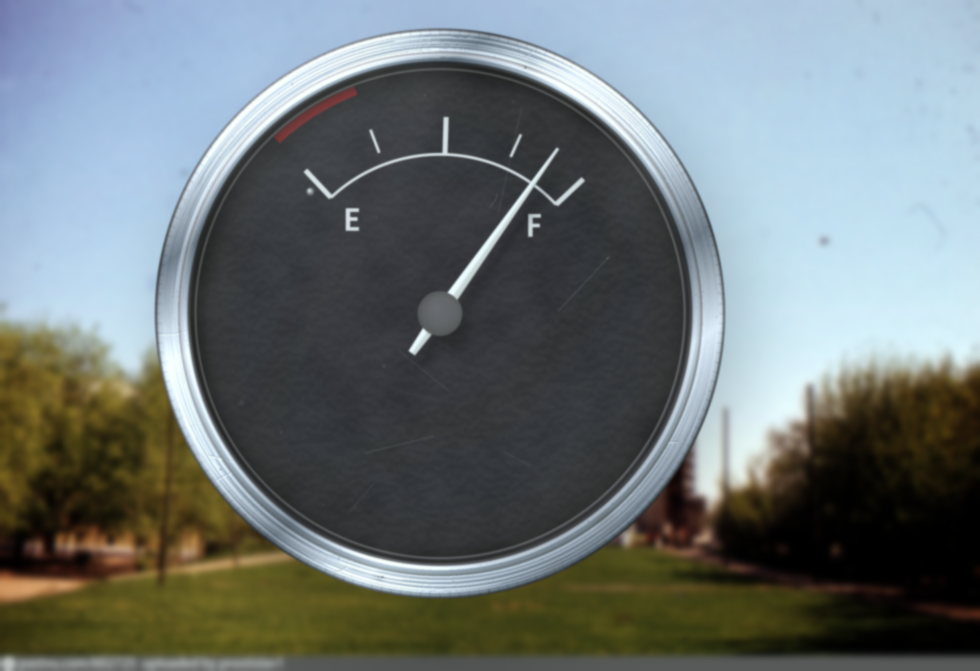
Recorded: 0.875
